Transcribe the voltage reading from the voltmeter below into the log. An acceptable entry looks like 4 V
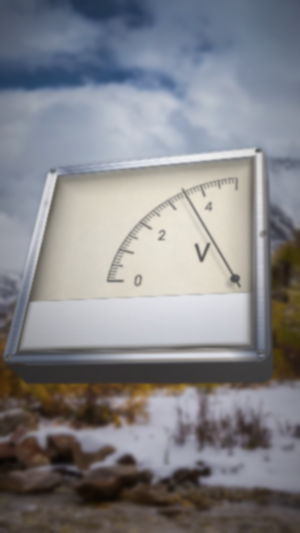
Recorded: 3.5 V
